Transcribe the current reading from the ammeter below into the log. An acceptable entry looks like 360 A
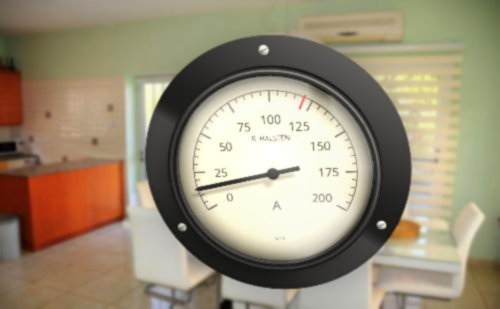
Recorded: 15 A
